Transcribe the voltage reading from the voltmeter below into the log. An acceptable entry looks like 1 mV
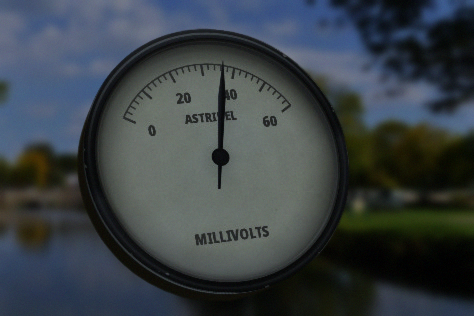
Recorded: 36 mV
